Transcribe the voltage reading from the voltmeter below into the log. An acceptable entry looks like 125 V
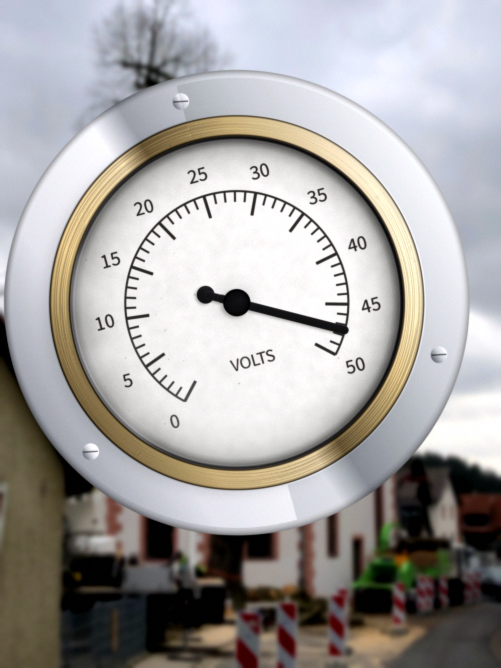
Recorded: 47.5 V
